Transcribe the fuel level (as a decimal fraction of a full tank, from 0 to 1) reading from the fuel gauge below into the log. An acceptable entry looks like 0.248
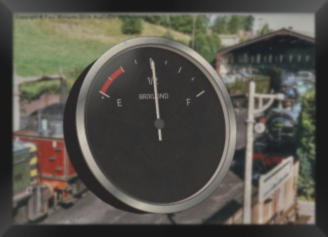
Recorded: 0.5
